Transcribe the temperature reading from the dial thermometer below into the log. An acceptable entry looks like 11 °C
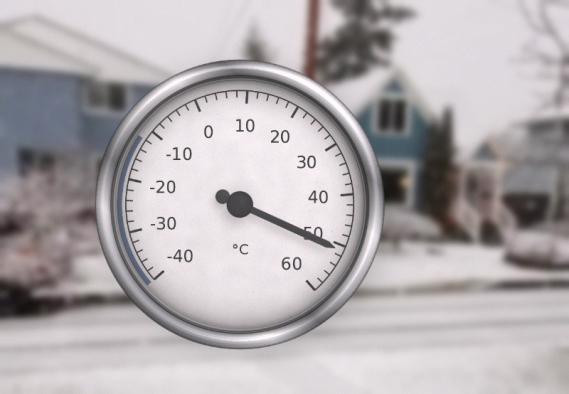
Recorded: 51 °C
